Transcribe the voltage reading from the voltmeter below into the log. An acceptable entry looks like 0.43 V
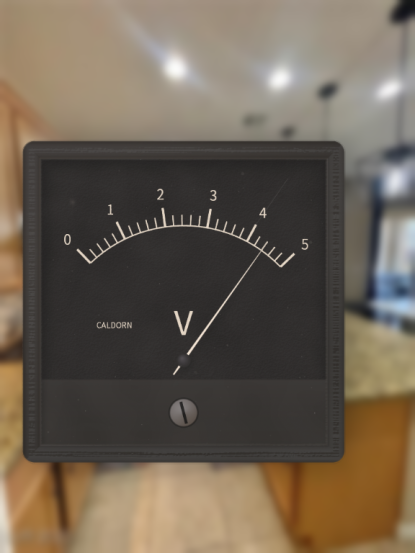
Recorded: 4.4 V
